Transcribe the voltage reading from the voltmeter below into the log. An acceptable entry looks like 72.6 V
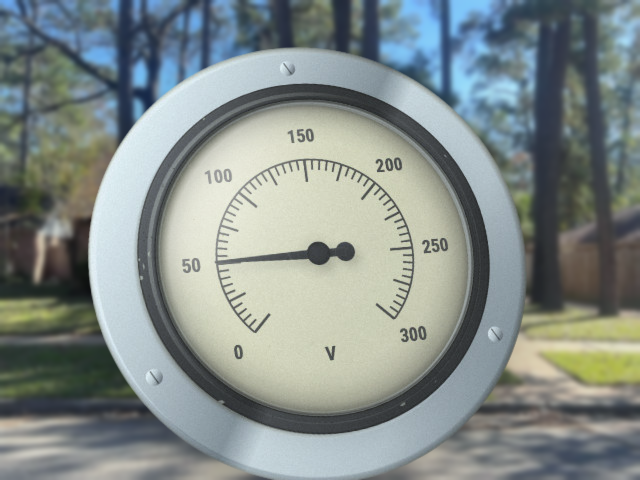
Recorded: 50 V
